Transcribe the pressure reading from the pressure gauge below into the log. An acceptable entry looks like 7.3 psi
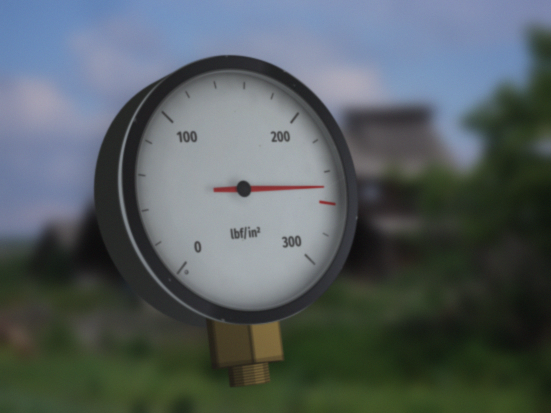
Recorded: 250 psi
